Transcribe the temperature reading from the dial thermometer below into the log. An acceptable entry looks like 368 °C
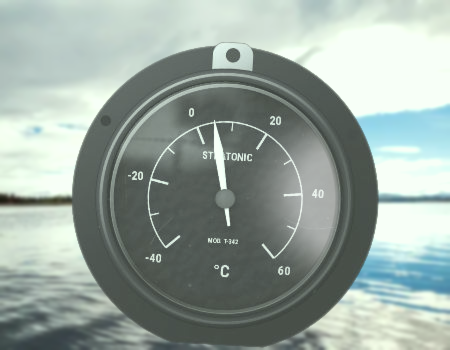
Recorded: 5 °C
